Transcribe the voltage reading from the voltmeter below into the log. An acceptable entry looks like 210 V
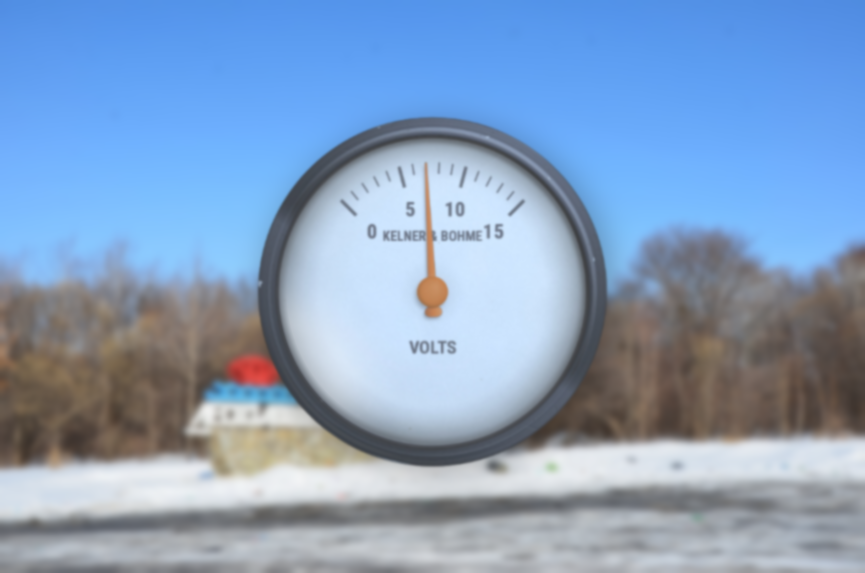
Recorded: 7 V
